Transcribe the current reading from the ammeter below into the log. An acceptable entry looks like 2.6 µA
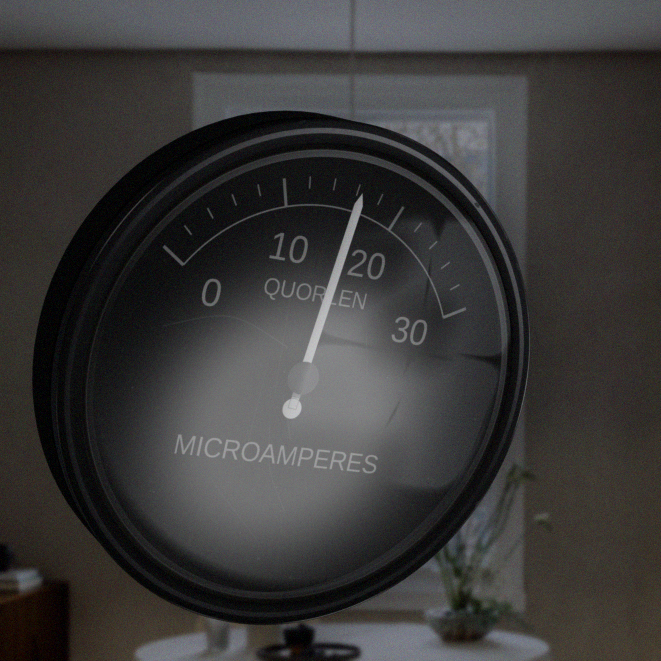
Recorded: 16 µA
